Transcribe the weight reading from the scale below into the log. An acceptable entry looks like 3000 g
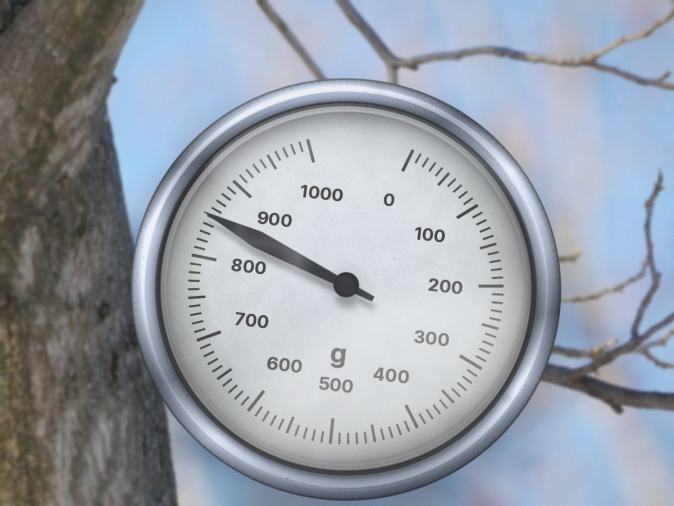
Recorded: 850 g
